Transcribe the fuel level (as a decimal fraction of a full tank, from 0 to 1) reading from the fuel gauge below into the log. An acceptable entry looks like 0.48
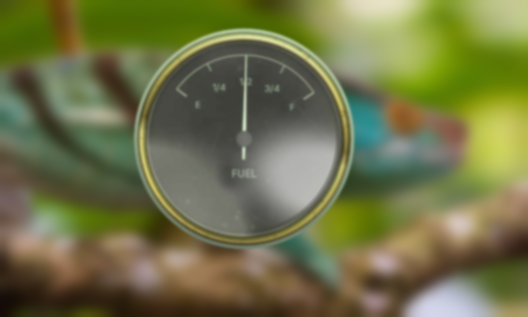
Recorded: 0.5
